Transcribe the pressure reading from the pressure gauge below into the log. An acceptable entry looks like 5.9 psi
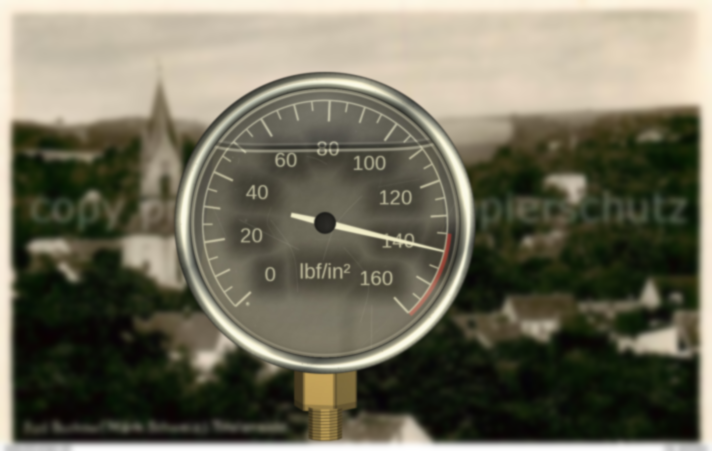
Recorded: 140 psi
